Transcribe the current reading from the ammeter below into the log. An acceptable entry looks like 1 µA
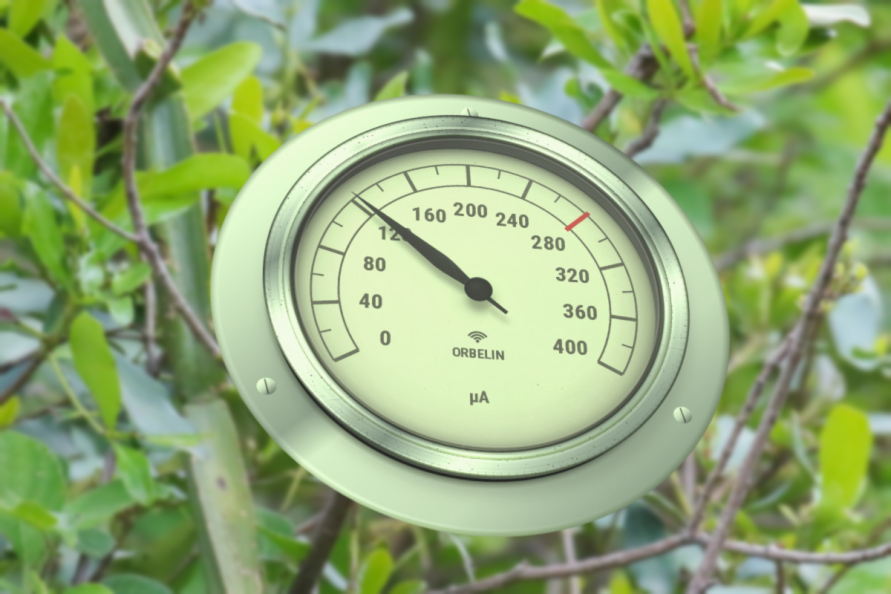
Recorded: 120 µA
